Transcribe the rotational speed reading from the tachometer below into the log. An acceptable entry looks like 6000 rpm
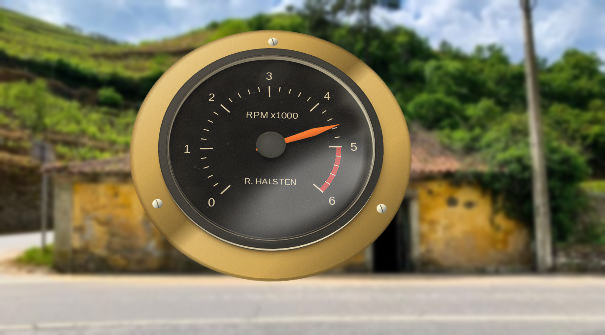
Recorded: 4600 rpm
